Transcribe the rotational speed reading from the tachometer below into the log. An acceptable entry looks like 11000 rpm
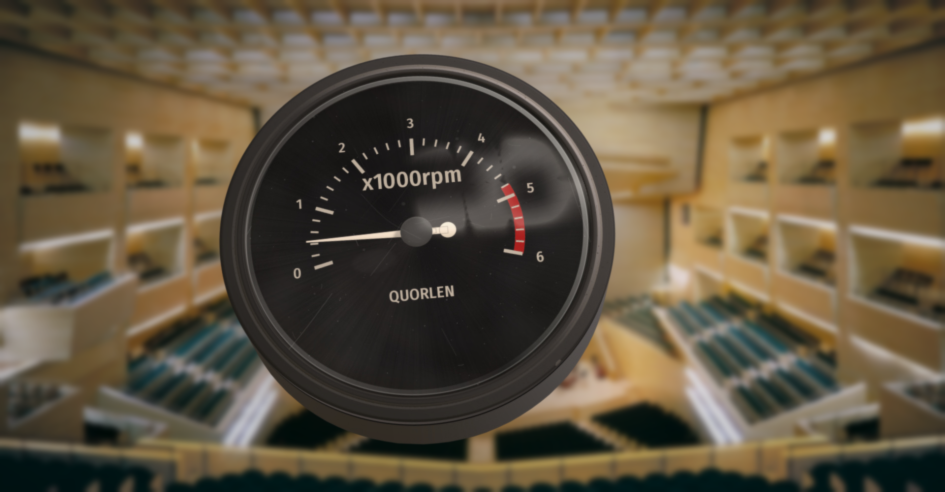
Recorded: 400 rpm
